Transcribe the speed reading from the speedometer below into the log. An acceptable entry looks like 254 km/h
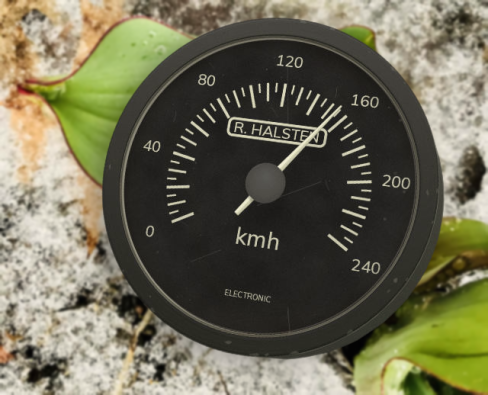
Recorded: 155 km/h
